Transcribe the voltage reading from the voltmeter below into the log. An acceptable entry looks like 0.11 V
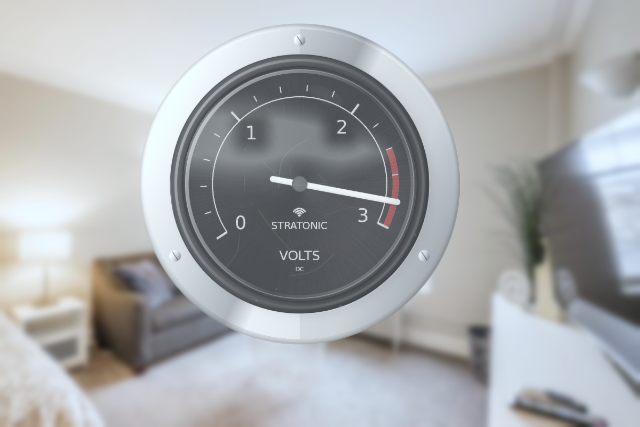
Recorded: 2.8 V
